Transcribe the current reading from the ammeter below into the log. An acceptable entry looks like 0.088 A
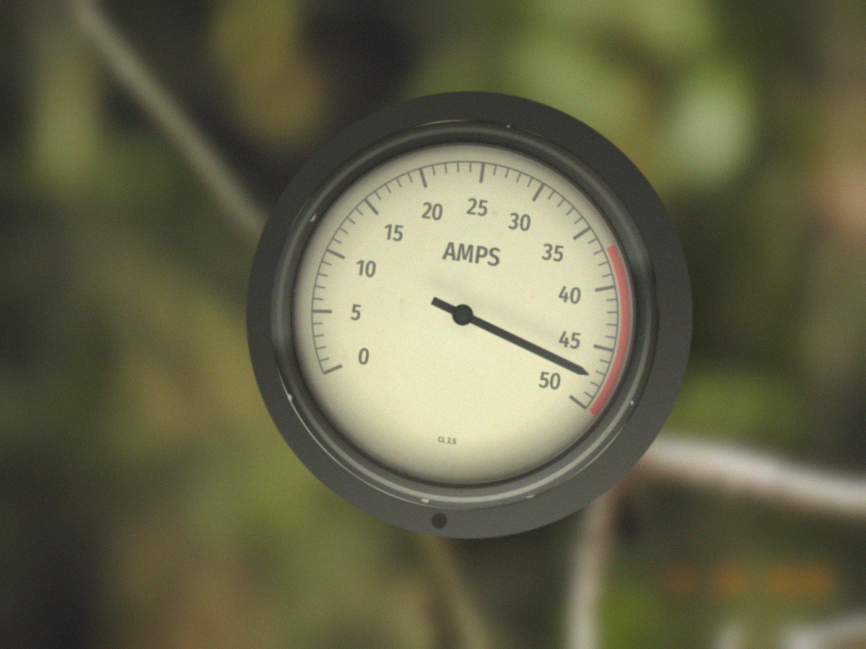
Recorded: 47.5 A
